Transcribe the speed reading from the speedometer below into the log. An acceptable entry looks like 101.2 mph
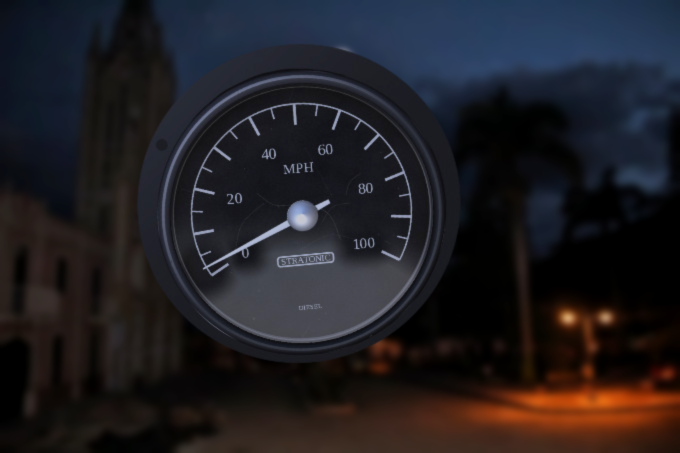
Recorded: 2.5 mph
